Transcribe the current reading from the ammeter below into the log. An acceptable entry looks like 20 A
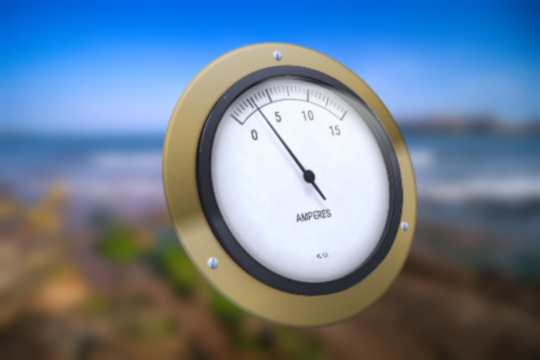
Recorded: 2.5 A
